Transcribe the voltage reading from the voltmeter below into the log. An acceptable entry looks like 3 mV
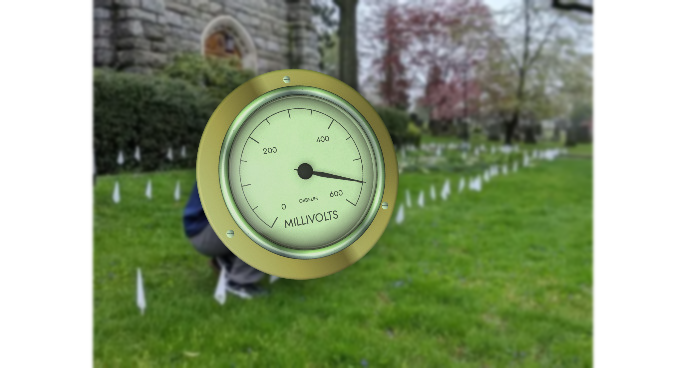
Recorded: 550 mV
